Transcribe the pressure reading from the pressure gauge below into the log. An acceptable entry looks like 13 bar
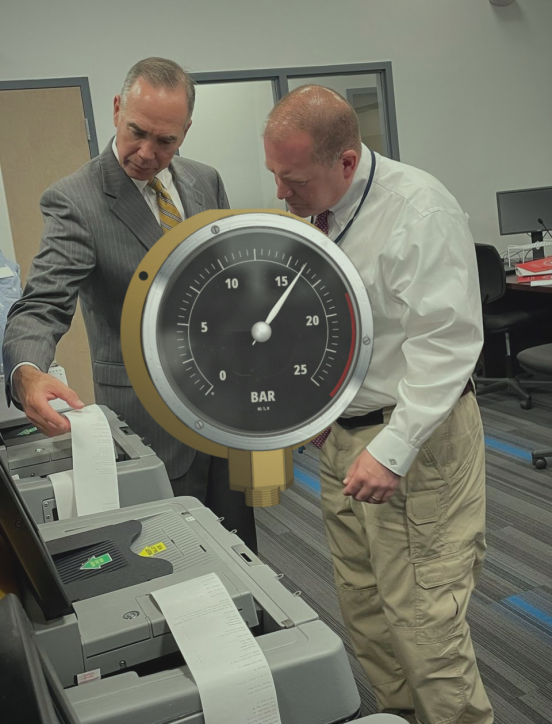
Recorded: 16 bar
